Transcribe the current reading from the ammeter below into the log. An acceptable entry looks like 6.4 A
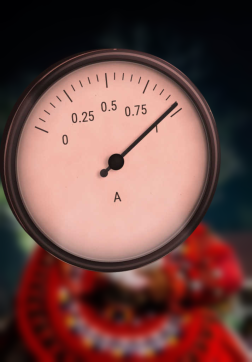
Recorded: 0.95 A
